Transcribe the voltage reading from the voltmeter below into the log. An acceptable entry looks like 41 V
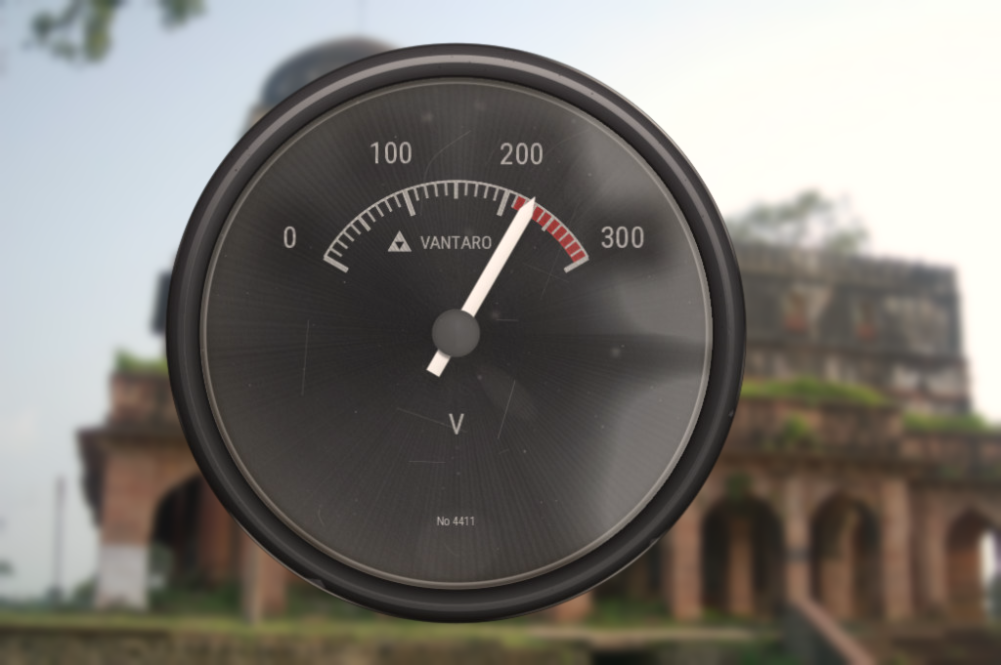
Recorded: 225 V
